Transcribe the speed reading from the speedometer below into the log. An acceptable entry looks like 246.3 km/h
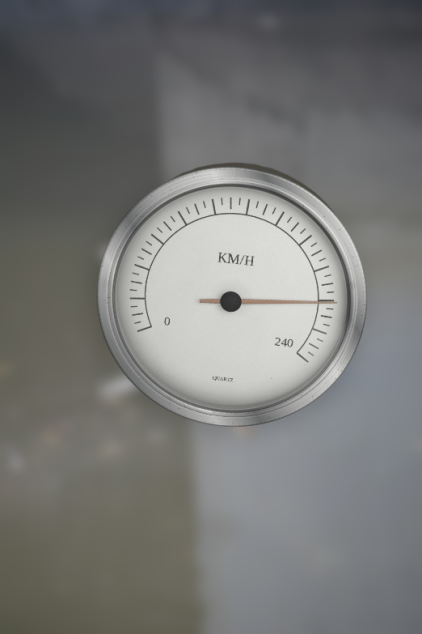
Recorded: 200 km/h
